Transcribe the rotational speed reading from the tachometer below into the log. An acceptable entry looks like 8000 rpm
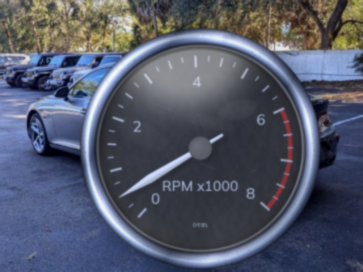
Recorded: 500 rpm
